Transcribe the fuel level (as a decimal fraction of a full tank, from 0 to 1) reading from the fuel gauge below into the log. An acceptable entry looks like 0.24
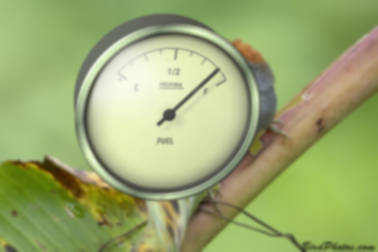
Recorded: 0.875
